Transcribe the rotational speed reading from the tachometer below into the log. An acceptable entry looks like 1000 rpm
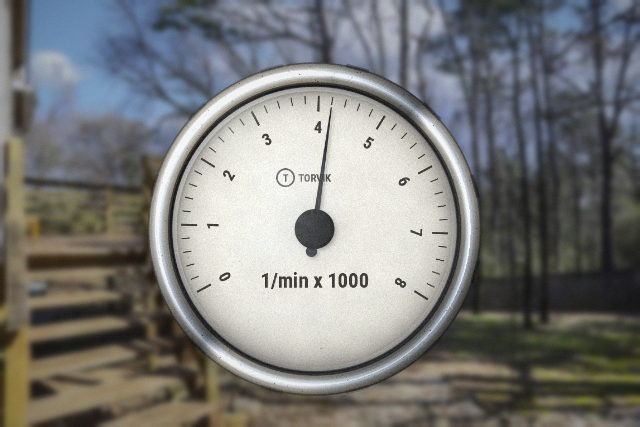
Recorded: 4200 rpm
